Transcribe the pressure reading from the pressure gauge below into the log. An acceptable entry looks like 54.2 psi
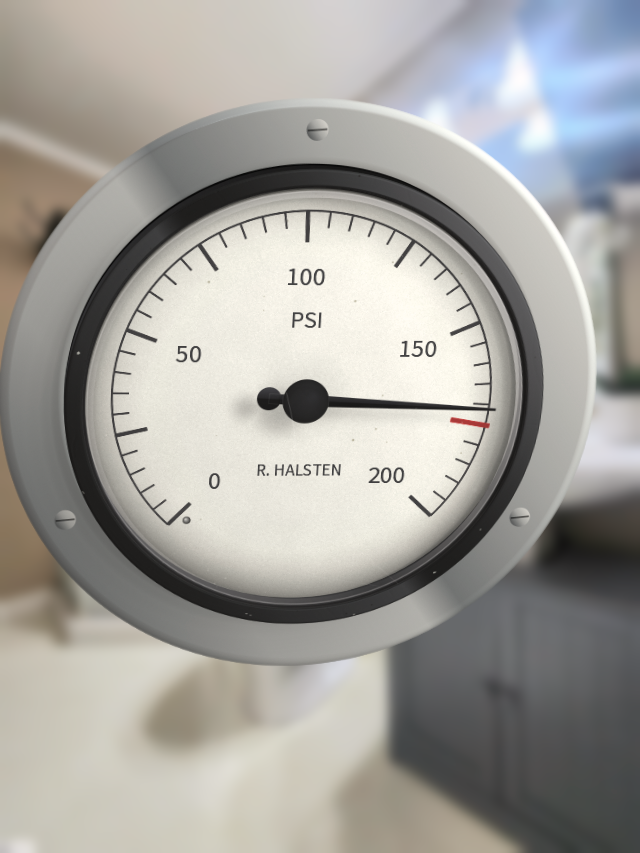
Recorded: 170 psi
